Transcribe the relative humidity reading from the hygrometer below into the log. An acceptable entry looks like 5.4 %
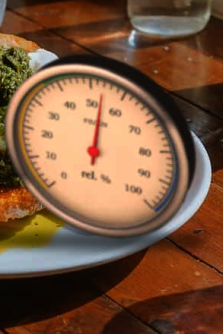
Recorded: 54 %
